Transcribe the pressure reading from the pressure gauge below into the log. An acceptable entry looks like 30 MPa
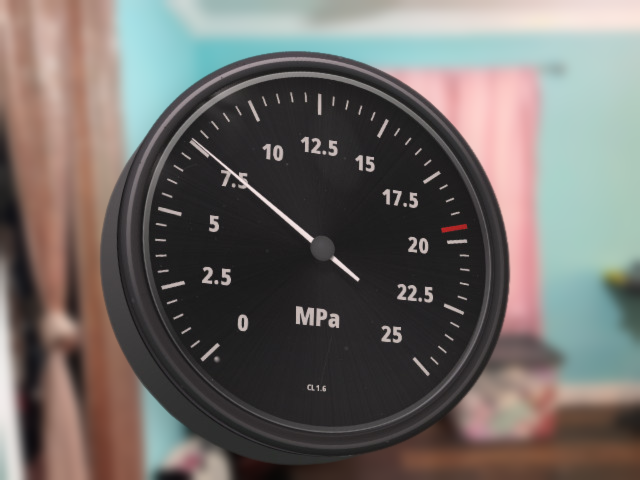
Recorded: 7.5 MPa
